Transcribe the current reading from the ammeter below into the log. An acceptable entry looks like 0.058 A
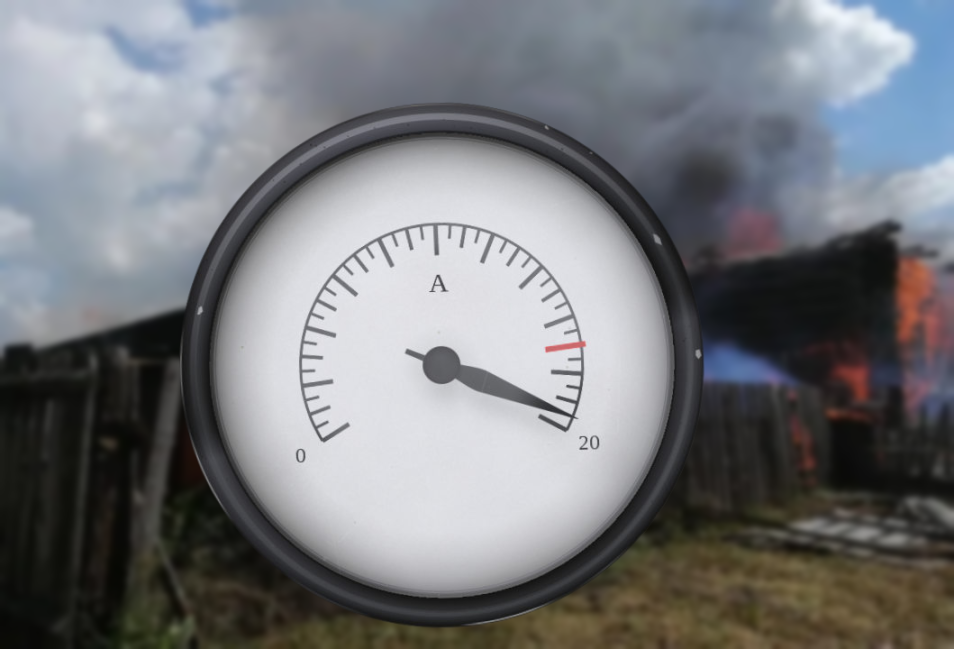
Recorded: 19.5 A
